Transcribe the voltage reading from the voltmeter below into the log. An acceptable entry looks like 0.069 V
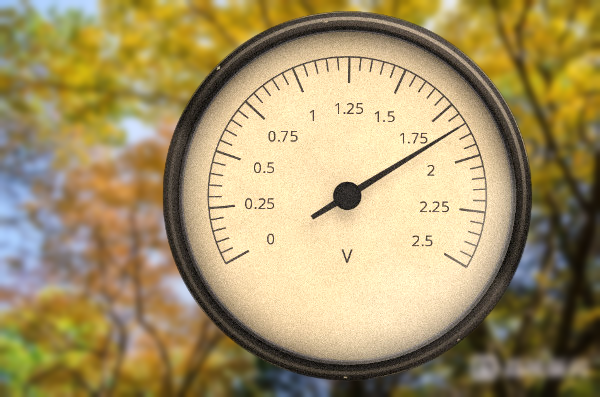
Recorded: 1.85 V
